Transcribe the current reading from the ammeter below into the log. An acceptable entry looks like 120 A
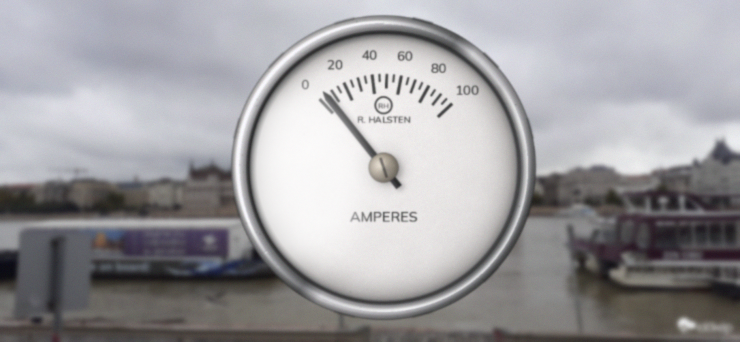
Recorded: 5 A
